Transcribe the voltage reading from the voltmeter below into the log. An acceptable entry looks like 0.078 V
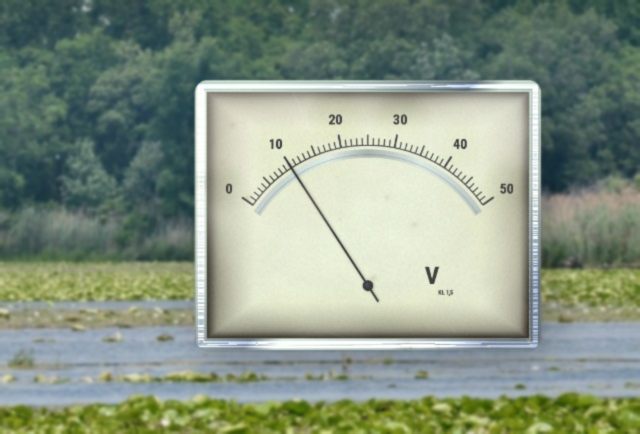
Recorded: 10 V
